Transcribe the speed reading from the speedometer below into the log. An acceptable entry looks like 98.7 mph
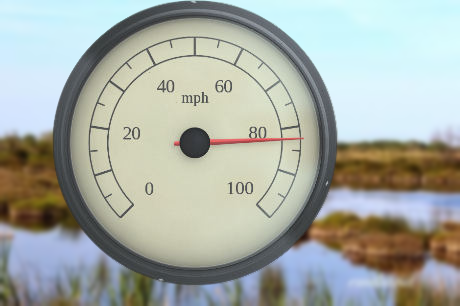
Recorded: 82.5 mph
